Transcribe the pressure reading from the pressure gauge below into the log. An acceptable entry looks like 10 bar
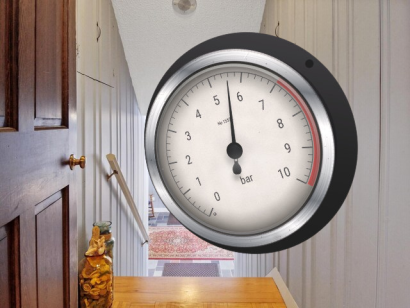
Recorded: 5.6 bar
